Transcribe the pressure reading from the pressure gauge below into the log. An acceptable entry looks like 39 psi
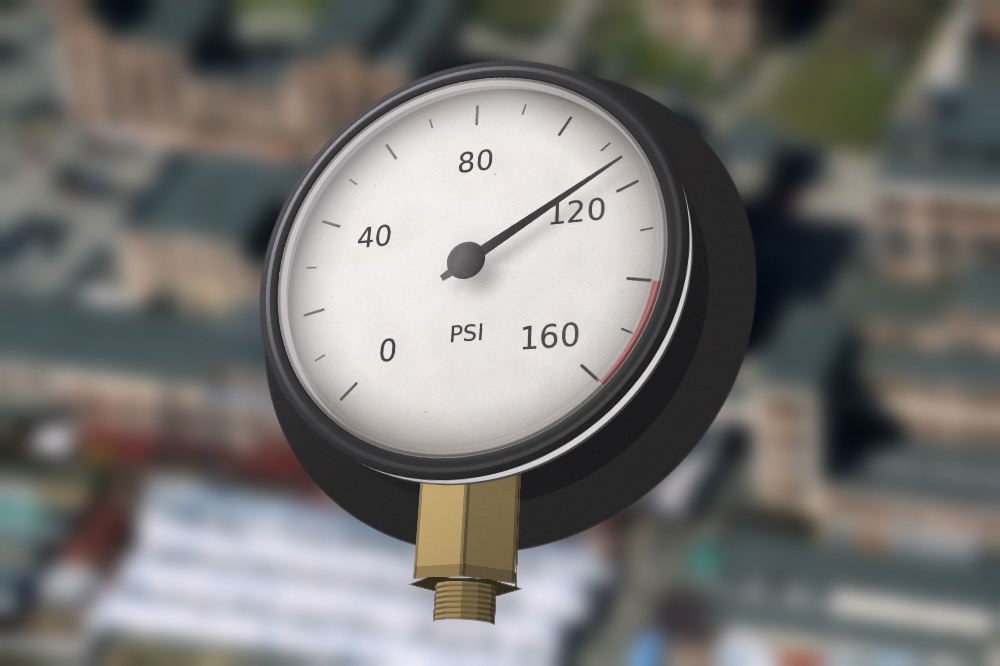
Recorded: 115 psi
